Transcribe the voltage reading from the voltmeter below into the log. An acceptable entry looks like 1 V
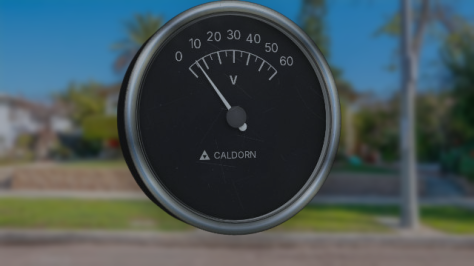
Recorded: 5 V
